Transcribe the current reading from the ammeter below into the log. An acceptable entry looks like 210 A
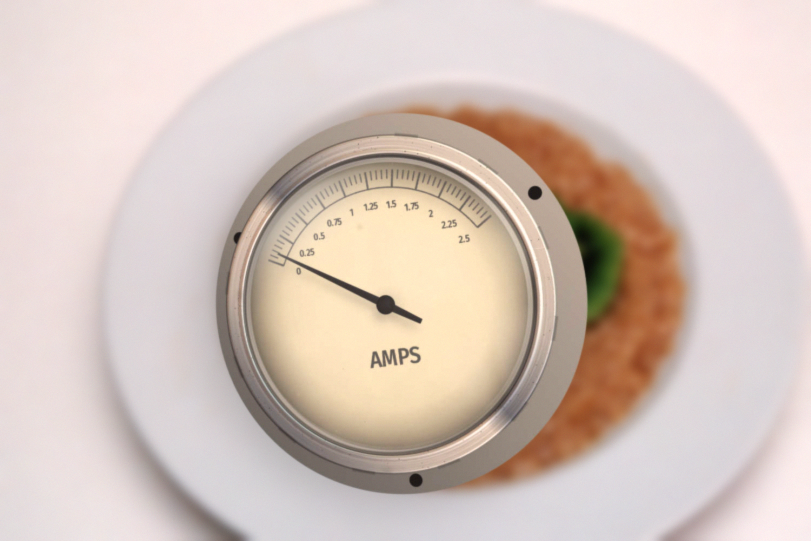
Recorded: 0.1 A
